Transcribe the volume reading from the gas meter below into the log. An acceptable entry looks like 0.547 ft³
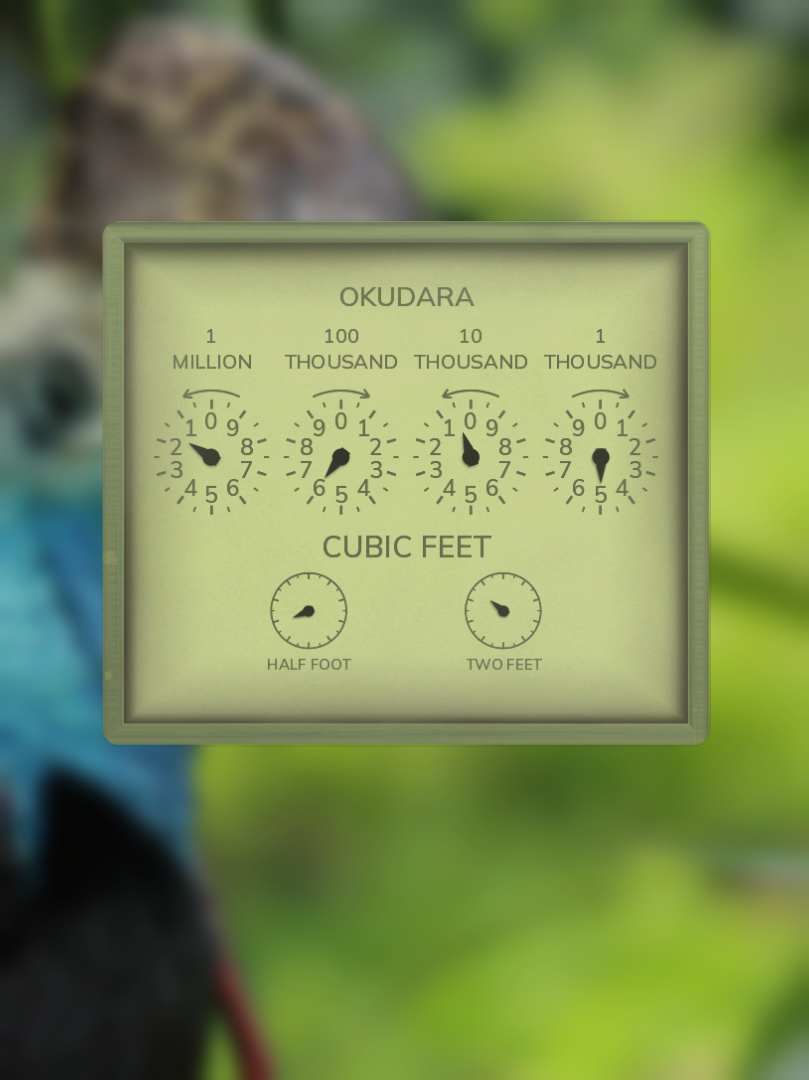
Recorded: 160500 ft³
